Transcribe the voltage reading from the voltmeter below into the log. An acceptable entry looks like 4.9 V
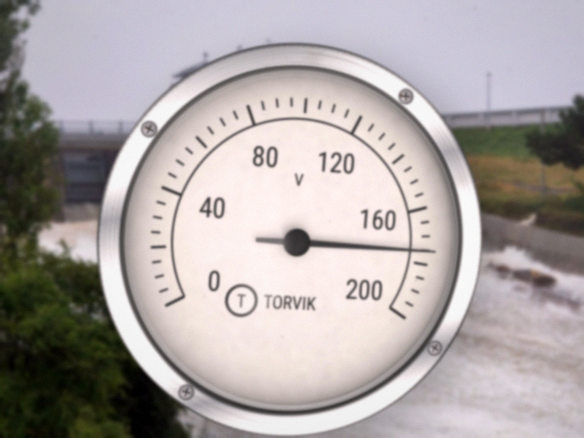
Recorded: 175 V
